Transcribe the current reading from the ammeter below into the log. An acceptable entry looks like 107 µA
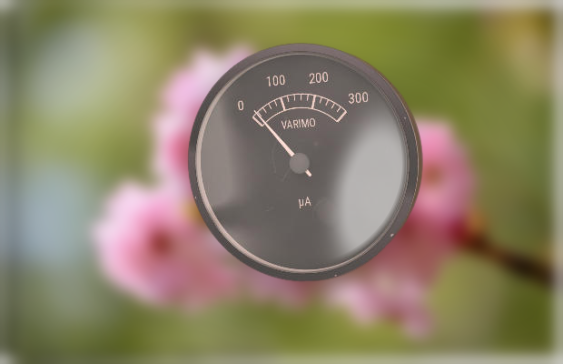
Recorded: 20 µA
